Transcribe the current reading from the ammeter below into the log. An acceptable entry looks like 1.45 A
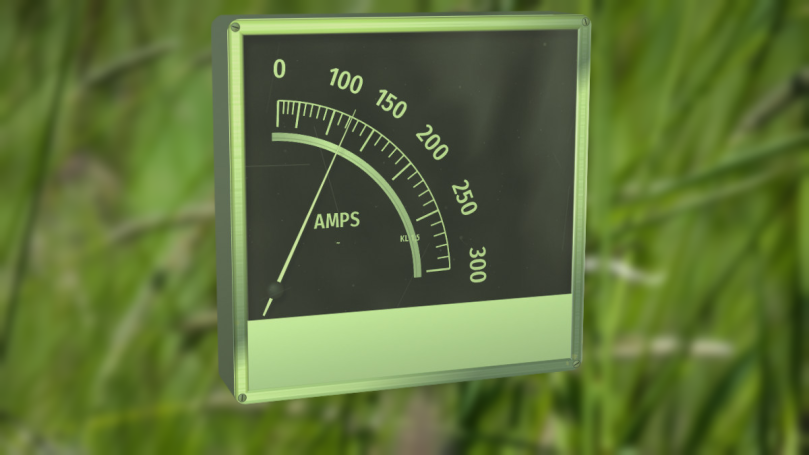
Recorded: 120 A
